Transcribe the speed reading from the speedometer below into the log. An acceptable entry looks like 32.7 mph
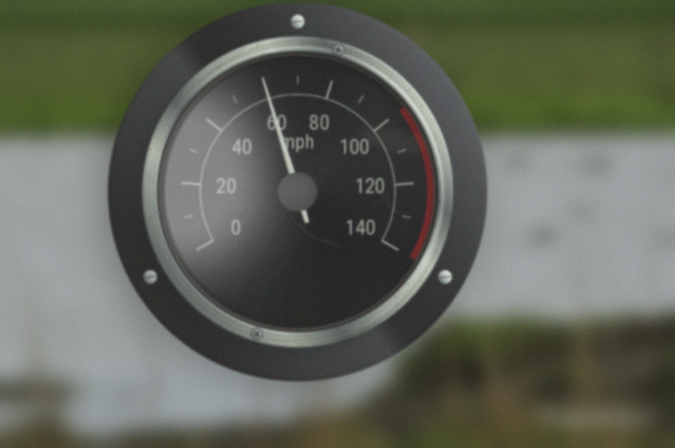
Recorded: 60 mph
